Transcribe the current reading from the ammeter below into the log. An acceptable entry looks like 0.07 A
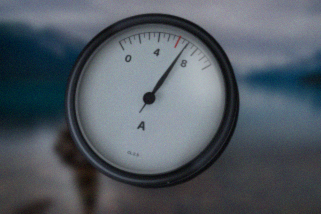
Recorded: 7 A
